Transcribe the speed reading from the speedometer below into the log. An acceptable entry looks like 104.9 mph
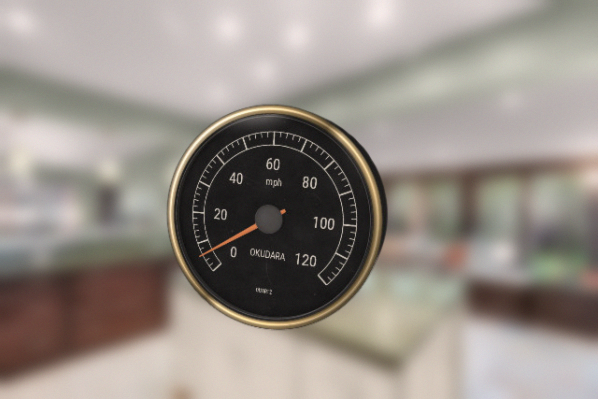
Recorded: 6 mph
